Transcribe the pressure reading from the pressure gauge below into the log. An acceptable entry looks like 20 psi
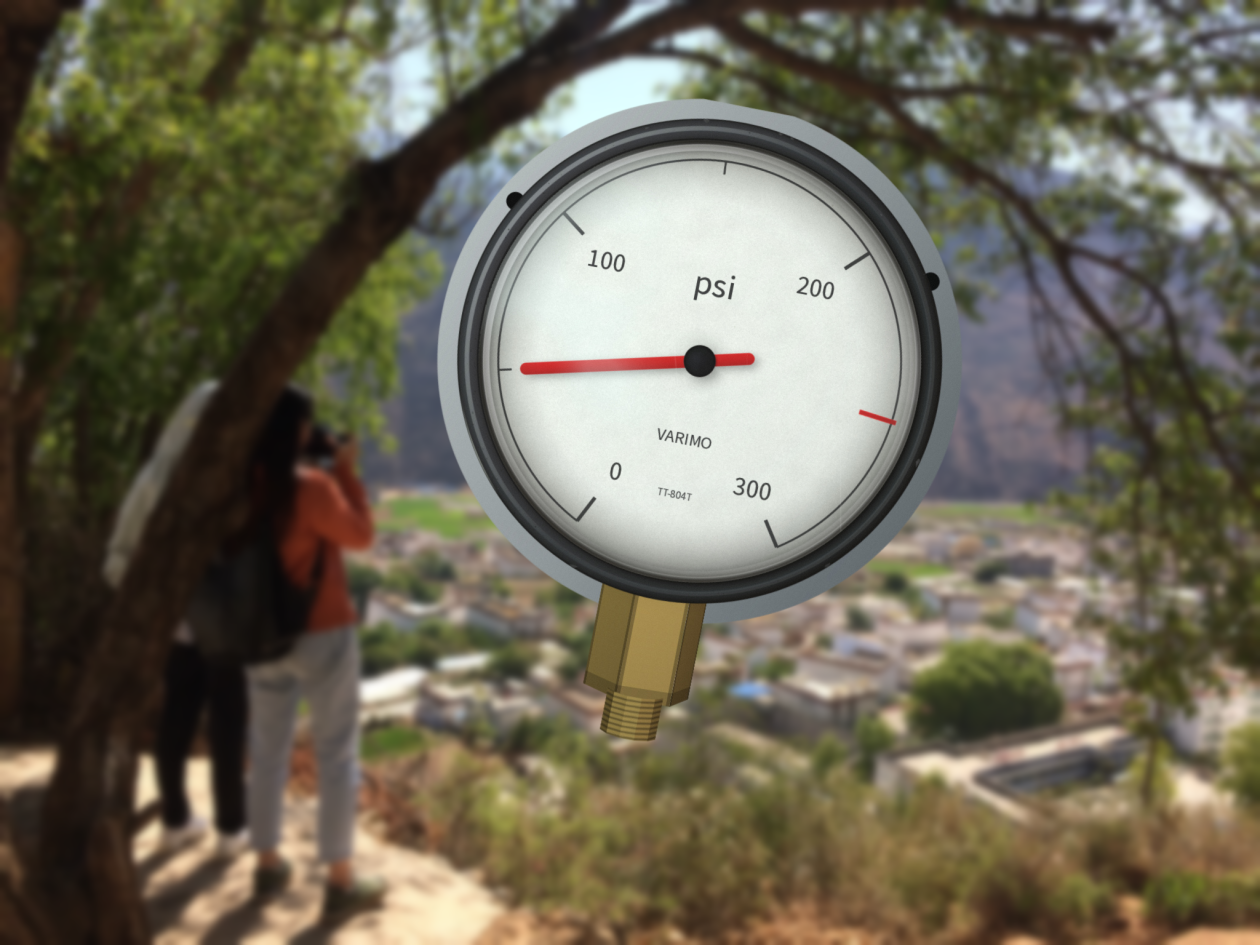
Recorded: 50 psi
